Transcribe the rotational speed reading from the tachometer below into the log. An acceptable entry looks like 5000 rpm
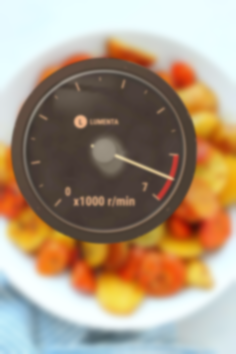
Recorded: 6500 rpm
